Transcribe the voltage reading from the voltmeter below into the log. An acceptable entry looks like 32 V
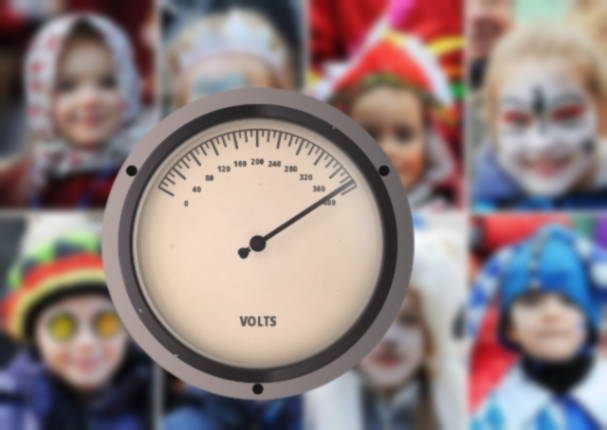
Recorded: 390 V
